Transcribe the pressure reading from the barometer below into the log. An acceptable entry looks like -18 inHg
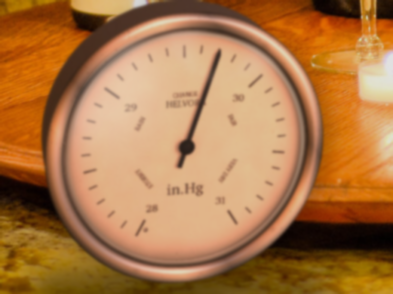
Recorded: 29.7 inHg
